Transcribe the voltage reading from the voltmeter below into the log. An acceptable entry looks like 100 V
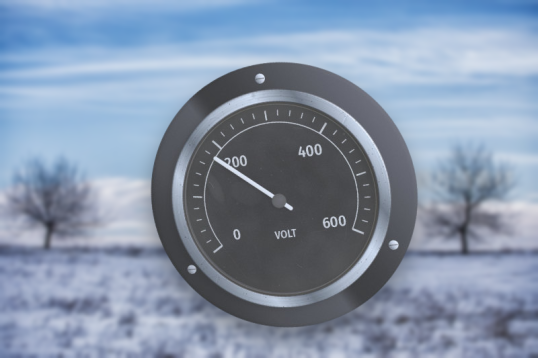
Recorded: 180 V
